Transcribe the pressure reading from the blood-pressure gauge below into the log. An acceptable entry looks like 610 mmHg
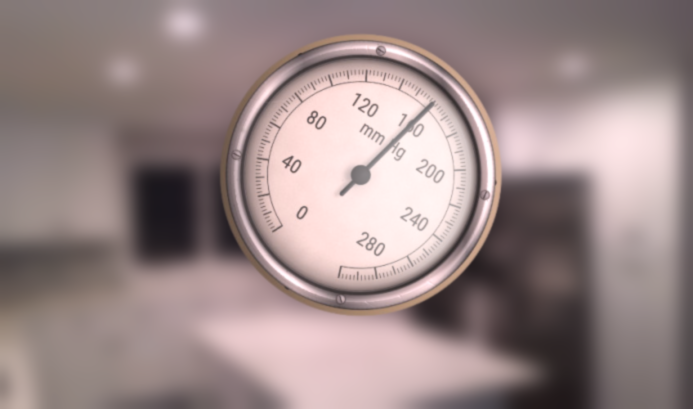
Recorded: 160 mmHg
